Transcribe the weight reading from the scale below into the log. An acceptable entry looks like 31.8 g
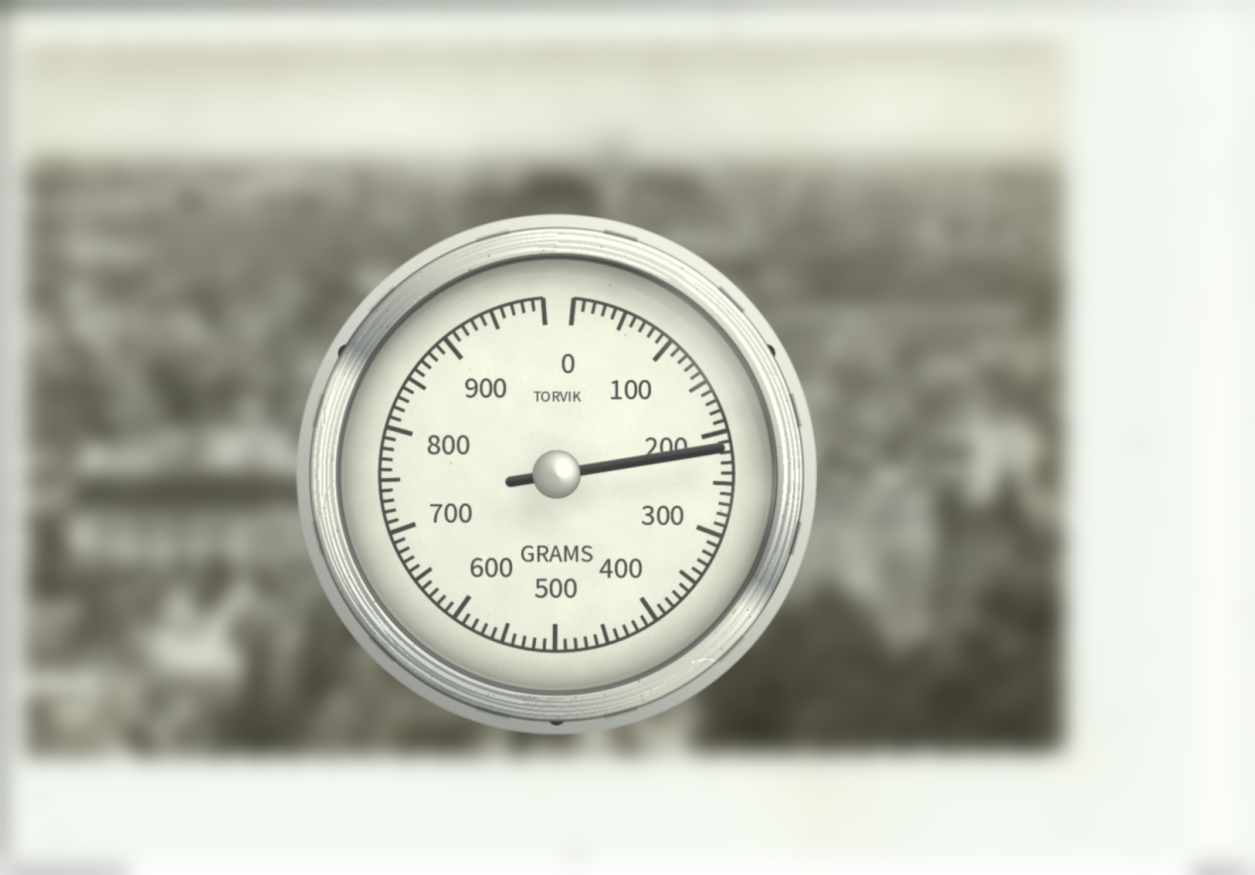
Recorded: 215 g
